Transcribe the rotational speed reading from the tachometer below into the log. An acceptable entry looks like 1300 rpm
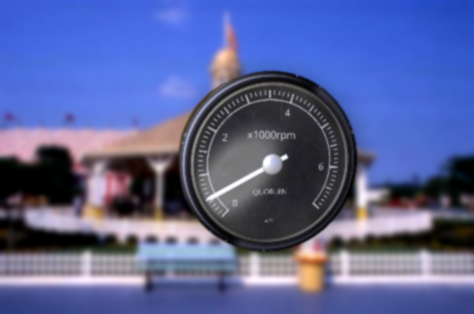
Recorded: 500 rpm
